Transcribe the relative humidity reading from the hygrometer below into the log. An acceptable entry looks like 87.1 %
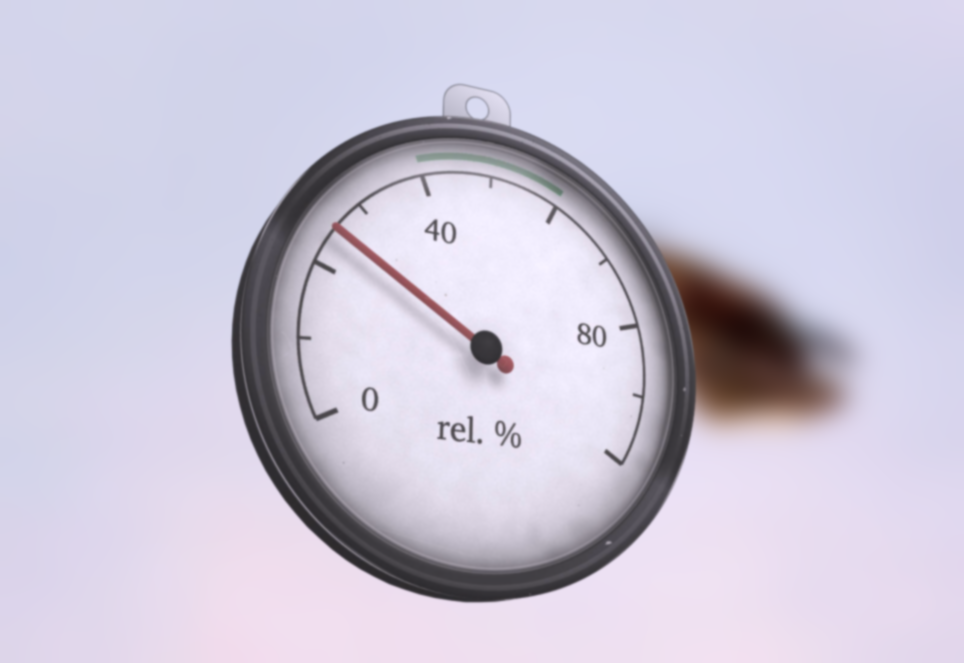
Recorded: 25 %
